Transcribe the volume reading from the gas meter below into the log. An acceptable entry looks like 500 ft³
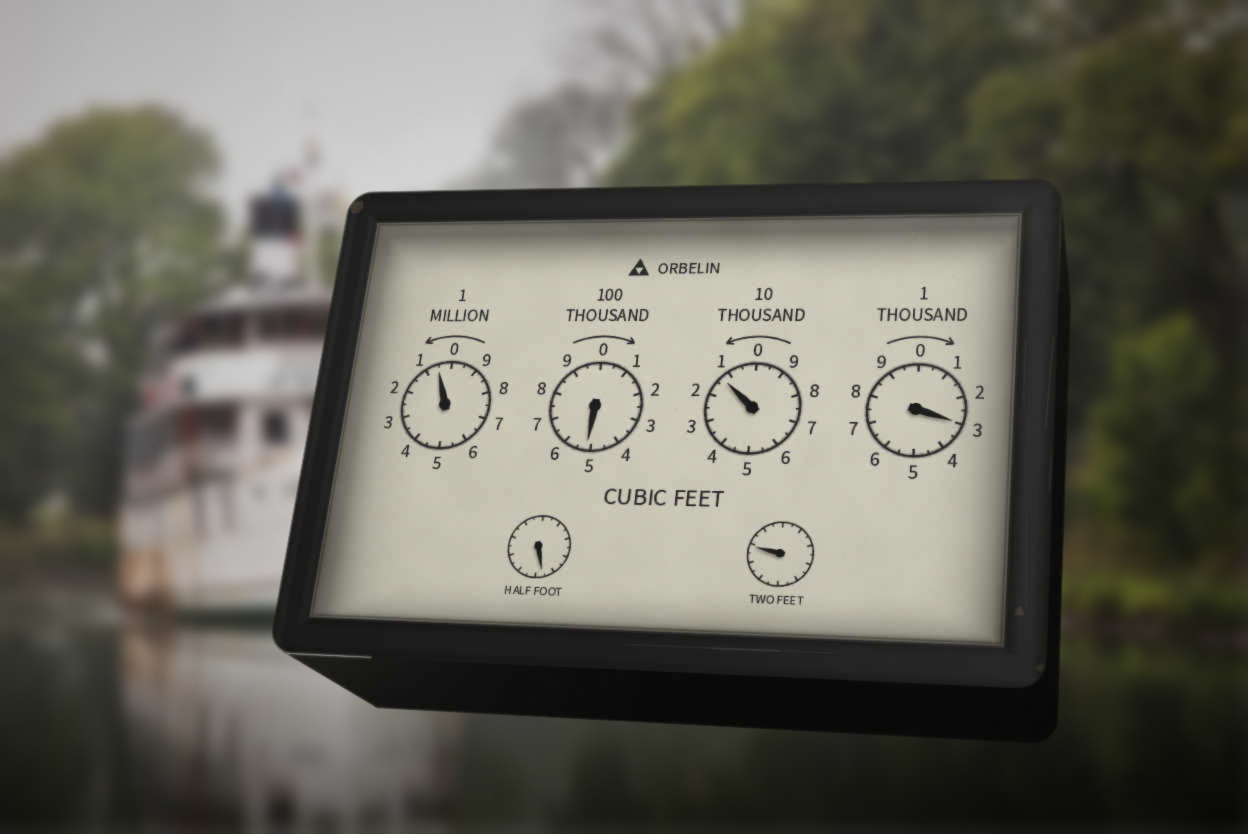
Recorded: 51300 ft³
